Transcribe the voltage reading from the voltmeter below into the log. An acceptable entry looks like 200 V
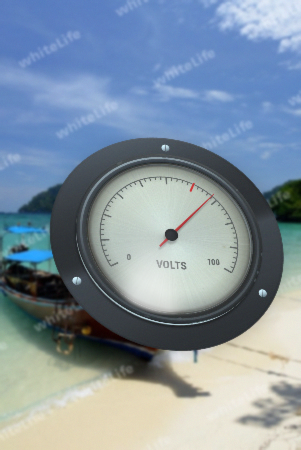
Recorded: 68 V
